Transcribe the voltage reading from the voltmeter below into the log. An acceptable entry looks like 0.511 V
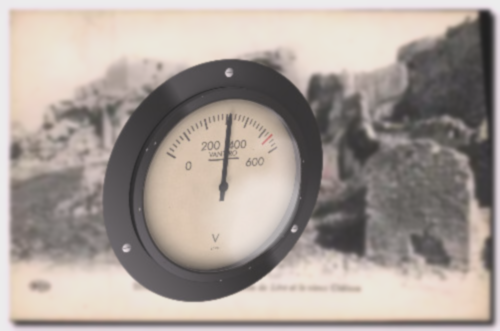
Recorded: 300 V
